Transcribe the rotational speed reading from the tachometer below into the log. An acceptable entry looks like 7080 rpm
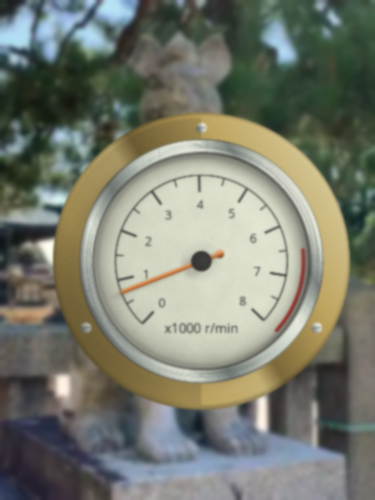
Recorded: 750 rpm
